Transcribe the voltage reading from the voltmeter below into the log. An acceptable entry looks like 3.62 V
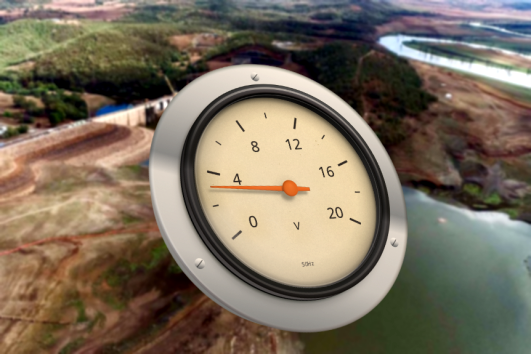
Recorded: 3 V
